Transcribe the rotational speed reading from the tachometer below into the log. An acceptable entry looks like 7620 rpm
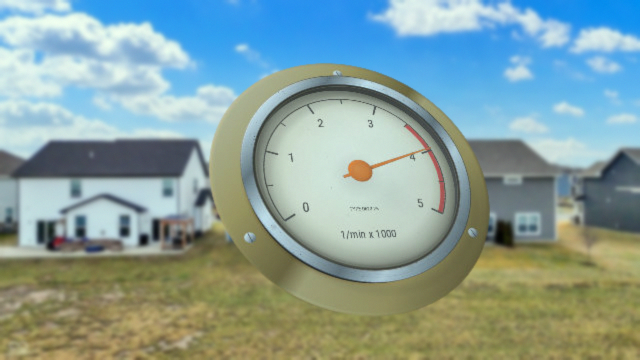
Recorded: 4000 rpm
